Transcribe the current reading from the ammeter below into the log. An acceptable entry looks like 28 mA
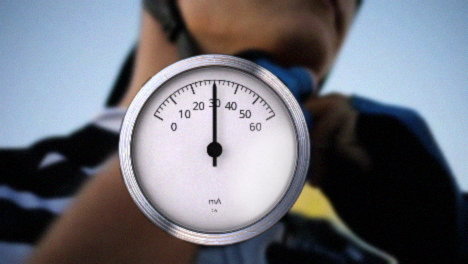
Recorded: 30 mA
